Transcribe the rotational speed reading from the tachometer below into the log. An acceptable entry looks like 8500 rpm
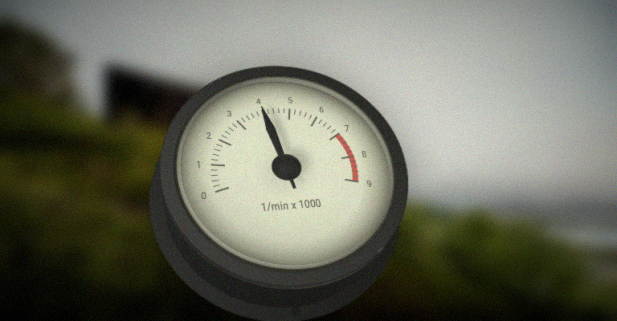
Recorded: 4000 rpm
